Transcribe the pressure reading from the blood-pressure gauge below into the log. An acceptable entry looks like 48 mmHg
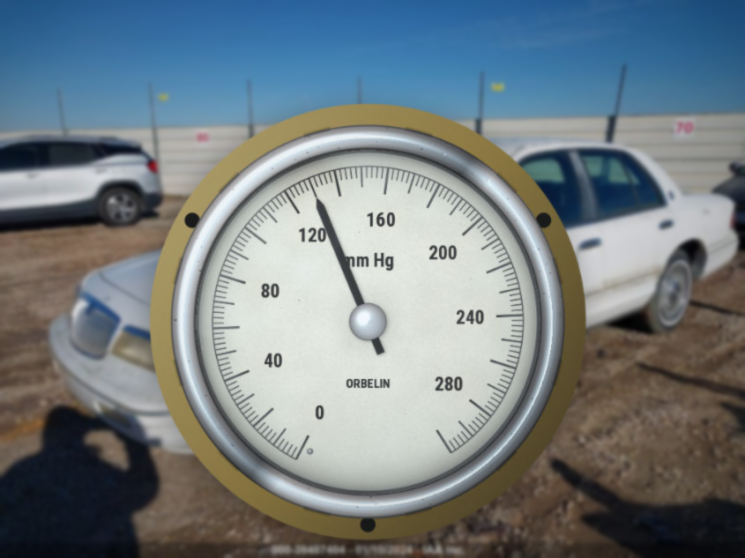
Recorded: 130 mmHg
